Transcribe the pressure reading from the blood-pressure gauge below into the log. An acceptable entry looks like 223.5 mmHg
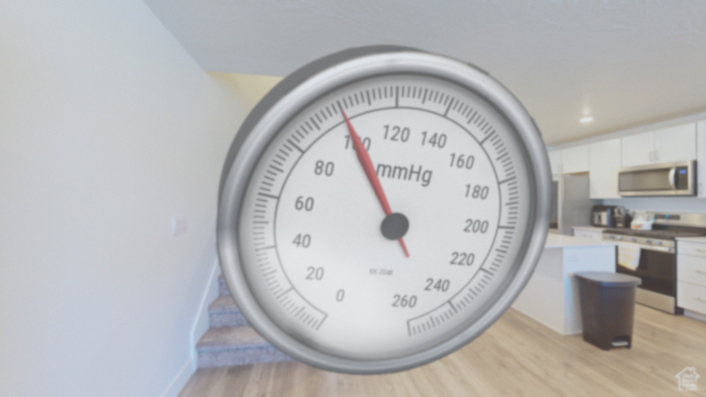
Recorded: 100 mmHg
